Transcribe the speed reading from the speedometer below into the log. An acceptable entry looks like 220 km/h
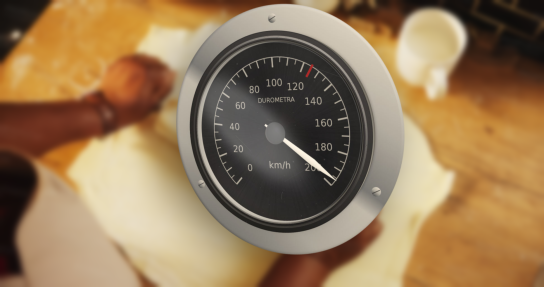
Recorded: 195 km/h
